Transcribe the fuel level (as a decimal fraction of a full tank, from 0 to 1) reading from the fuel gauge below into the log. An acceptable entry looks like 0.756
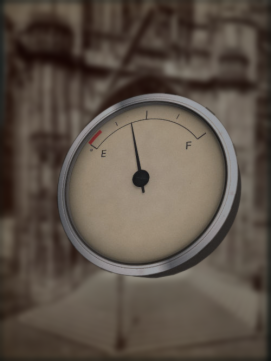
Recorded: 0.375
